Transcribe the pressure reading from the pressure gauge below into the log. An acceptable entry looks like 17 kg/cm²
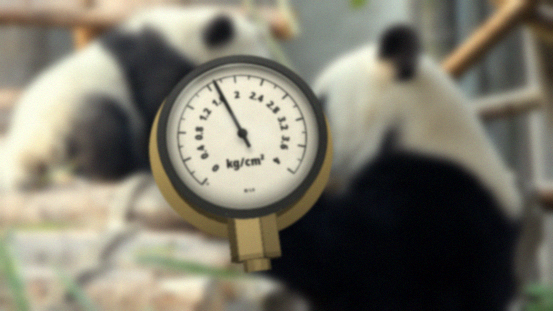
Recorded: 1.7 kg/cm²
